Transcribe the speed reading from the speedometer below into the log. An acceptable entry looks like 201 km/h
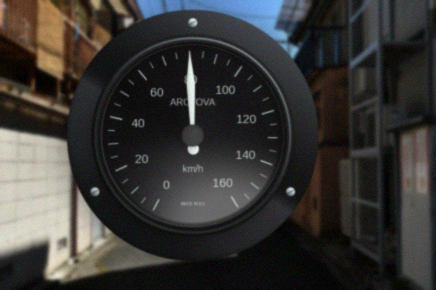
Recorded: 80 km/h
